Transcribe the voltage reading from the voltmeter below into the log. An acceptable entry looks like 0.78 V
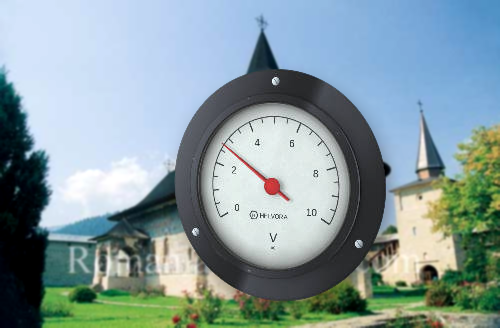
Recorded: 2.75 V
